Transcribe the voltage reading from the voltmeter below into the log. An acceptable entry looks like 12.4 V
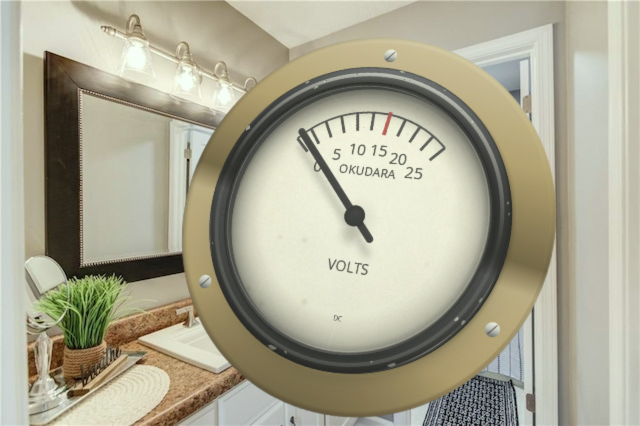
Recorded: 1.25 V
